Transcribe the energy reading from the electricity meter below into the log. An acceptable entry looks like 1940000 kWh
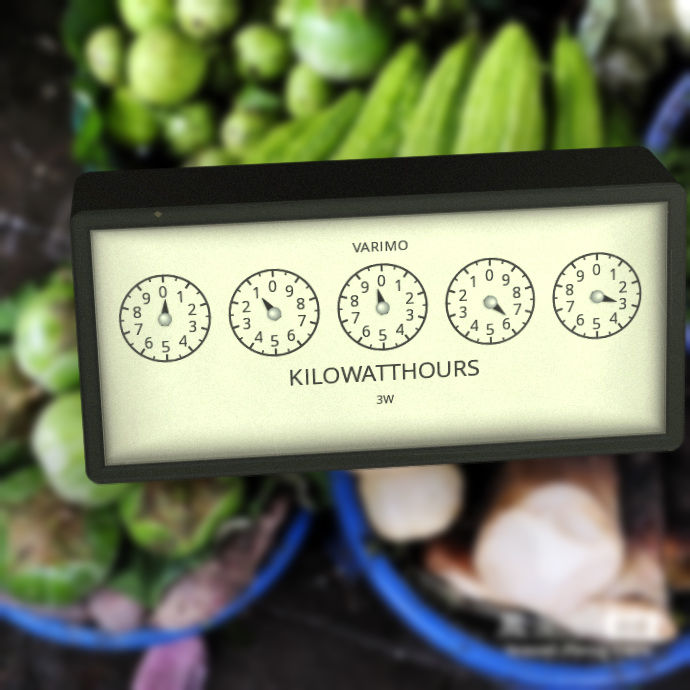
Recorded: 963 kWh
